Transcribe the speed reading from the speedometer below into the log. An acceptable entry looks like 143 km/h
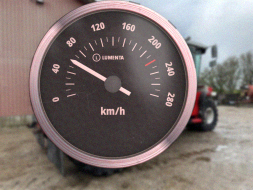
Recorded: 60 km/h
